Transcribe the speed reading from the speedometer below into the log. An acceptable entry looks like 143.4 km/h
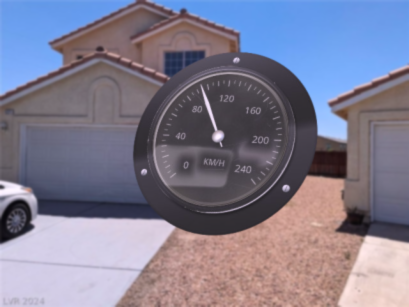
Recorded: 95 km/h
